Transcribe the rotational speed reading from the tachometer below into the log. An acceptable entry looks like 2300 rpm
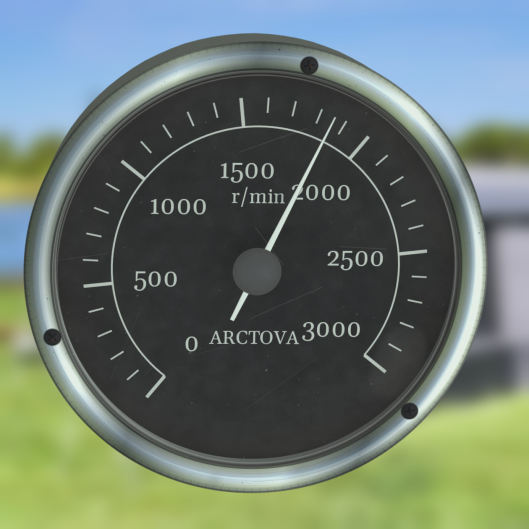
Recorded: 1850 rpm
